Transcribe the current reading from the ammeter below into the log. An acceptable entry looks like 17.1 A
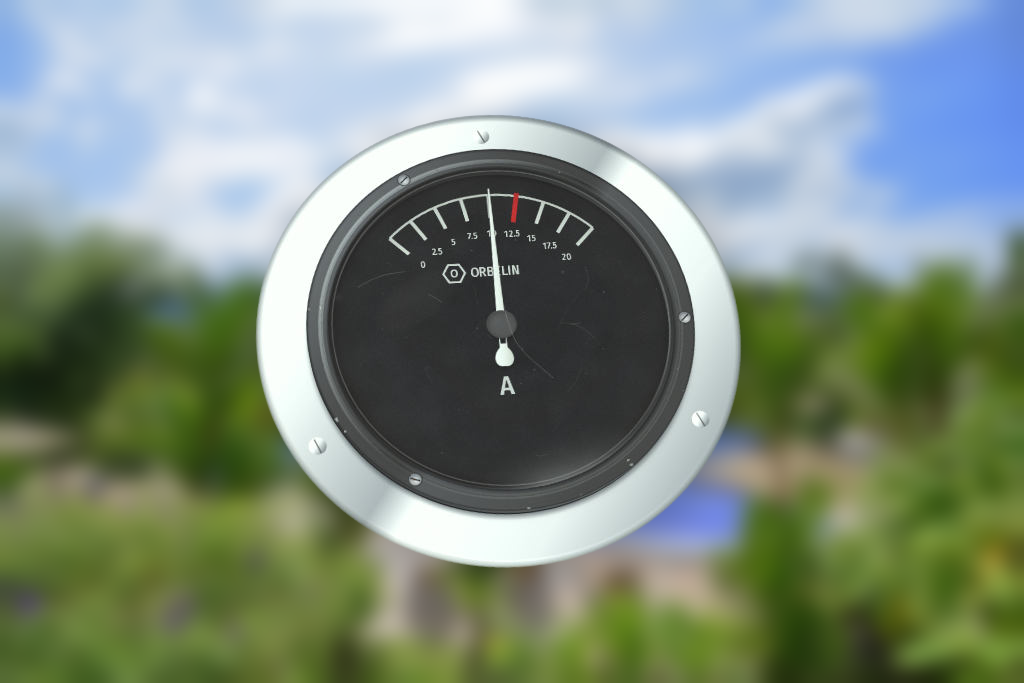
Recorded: 10 A
